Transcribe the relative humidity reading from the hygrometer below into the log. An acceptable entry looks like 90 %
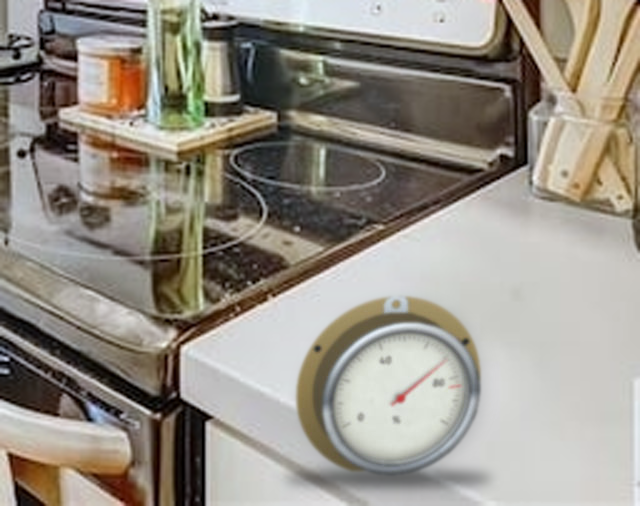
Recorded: 70 %
